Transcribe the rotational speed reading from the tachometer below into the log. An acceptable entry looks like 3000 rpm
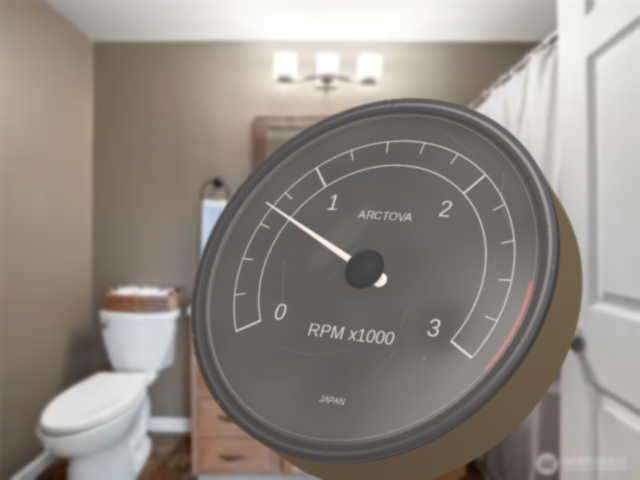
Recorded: 700 rpm
